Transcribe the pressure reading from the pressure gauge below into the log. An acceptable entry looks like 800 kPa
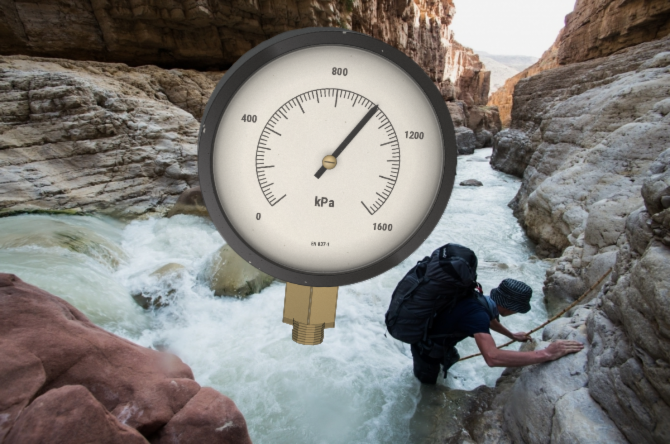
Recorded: 1000 kPa
